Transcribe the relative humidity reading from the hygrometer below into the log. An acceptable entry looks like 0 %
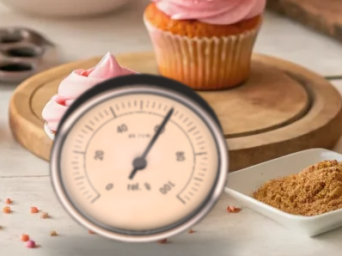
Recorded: 60 %
